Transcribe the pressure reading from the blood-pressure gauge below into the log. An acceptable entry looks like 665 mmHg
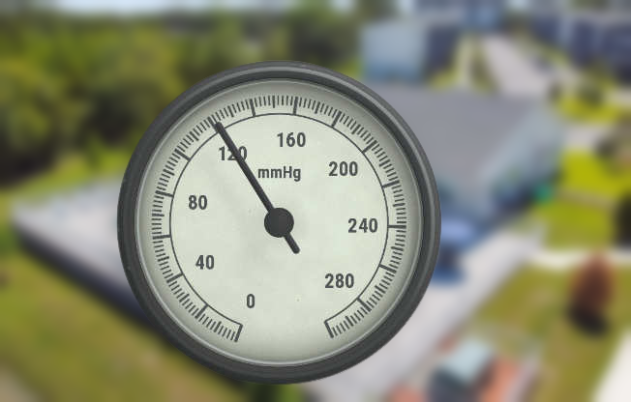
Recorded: 122 mmHg
